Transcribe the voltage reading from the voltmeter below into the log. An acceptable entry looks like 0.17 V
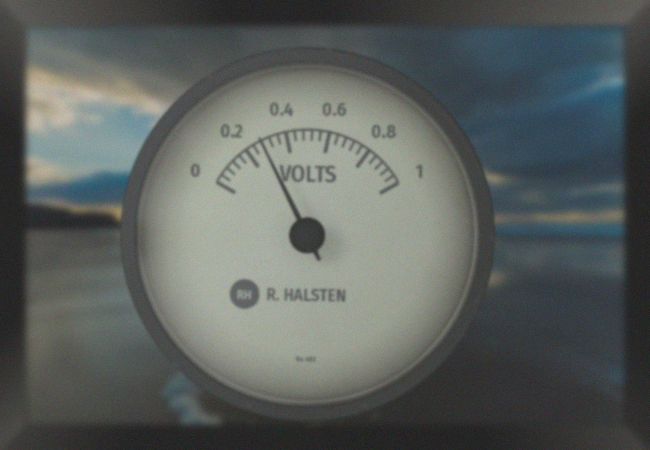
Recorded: 0.28 V
